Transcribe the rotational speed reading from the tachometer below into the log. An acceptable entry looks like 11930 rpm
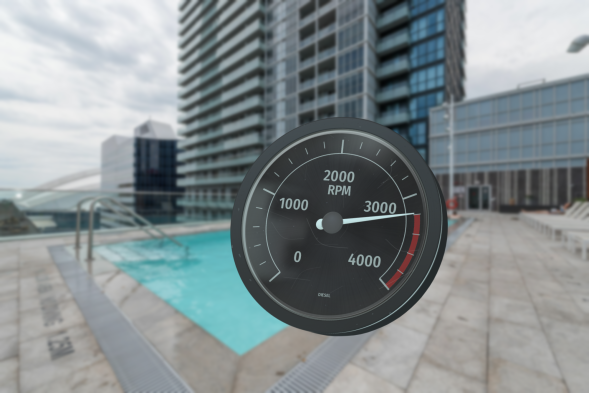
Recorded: 3200 rpm
